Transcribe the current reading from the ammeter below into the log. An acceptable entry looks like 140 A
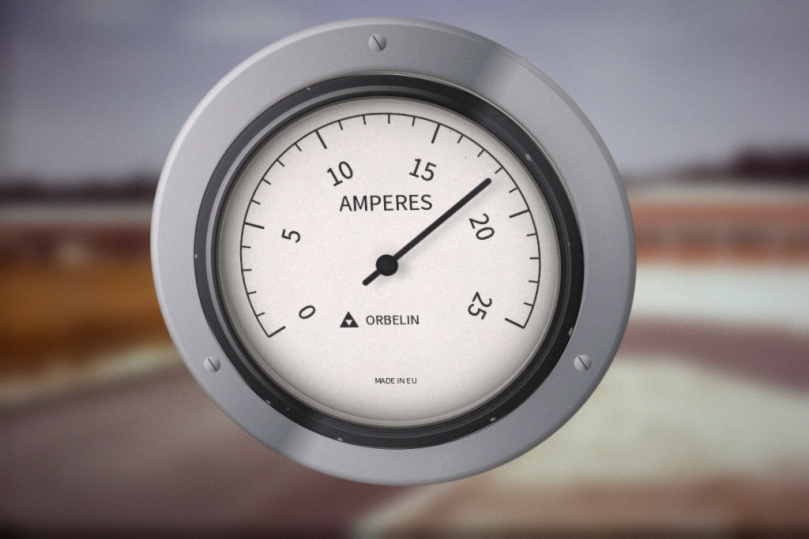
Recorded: 18 A
